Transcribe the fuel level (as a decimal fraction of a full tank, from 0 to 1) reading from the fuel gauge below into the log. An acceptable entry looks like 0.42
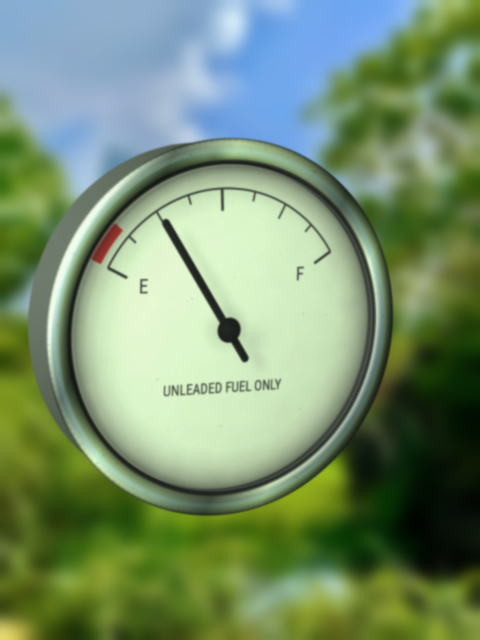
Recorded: 0.25
